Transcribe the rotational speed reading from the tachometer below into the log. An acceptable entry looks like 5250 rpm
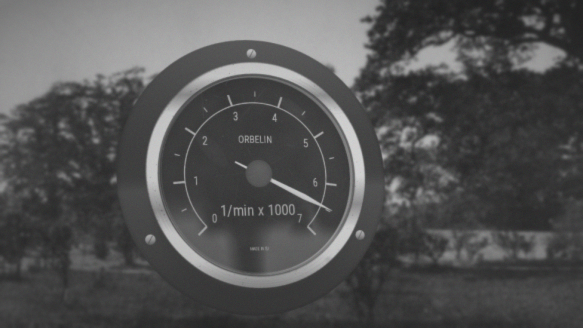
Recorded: 6500 rpm
